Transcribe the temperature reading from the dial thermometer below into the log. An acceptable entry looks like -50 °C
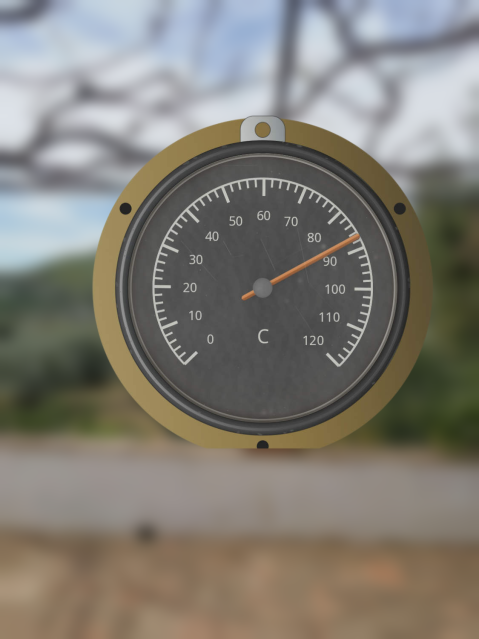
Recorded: 87 °C
